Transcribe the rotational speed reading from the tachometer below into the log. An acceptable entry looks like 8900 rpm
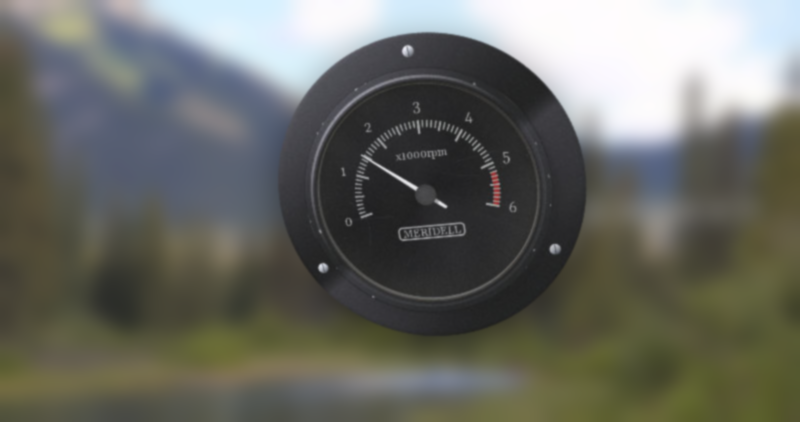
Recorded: 1500 rpm
